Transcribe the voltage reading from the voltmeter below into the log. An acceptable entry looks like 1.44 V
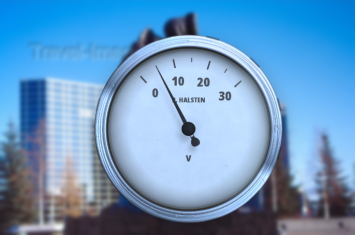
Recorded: 5 V
